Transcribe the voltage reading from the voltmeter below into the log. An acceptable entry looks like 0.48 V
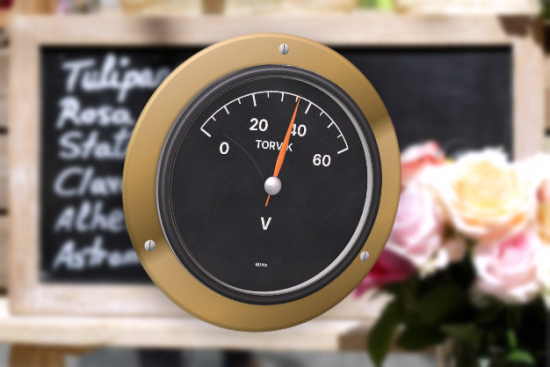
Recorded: 35 V
